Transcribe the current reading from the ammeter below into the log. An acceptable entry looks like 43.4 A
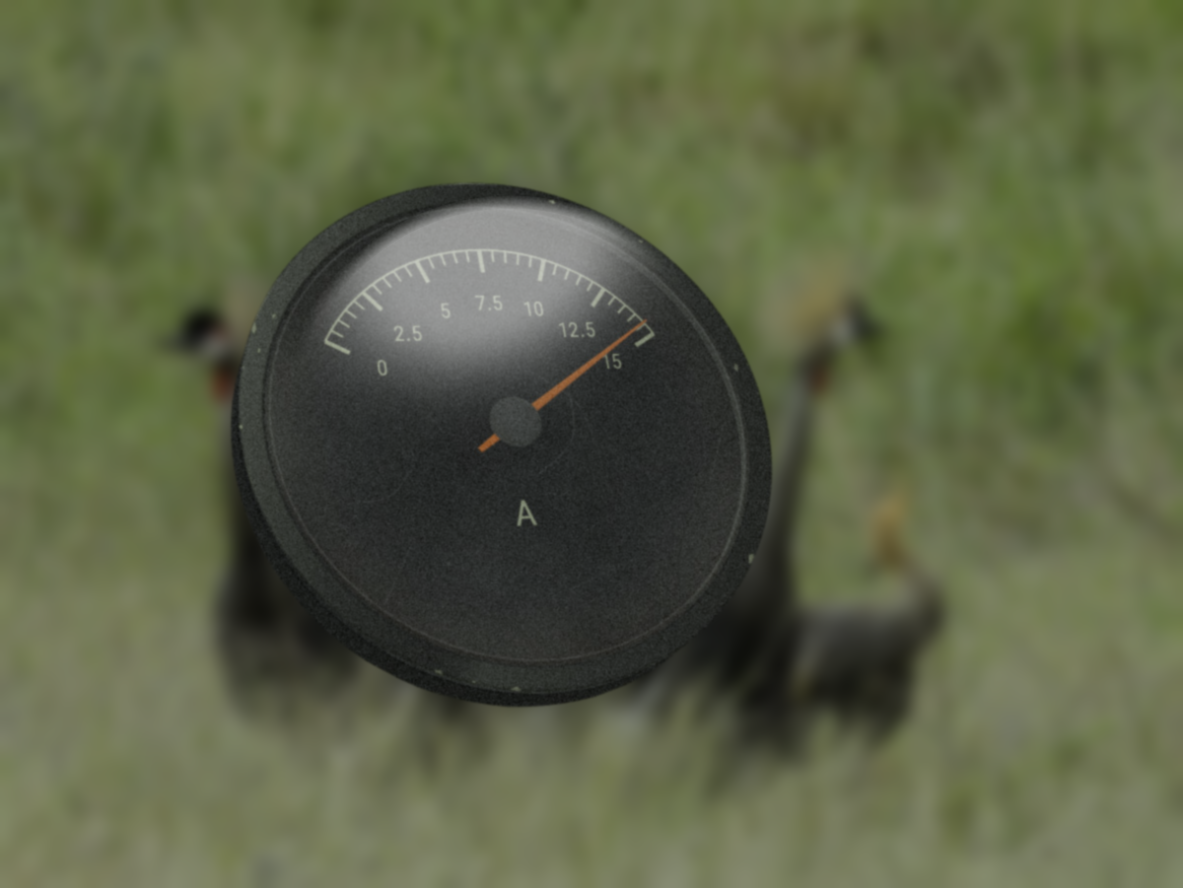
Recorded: 14.5 A
